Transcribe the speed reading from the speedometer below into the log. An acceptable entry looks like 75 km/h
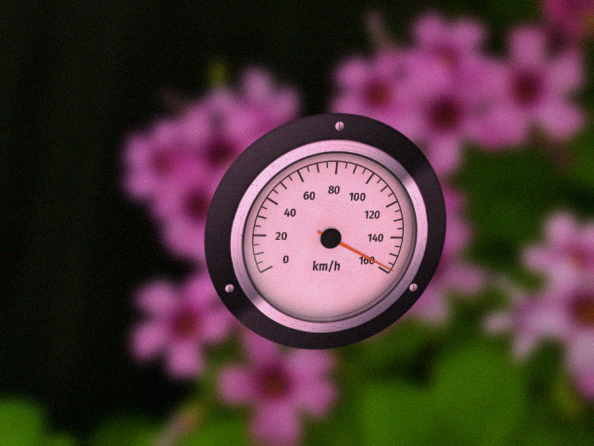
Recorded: 157.5 km/h
